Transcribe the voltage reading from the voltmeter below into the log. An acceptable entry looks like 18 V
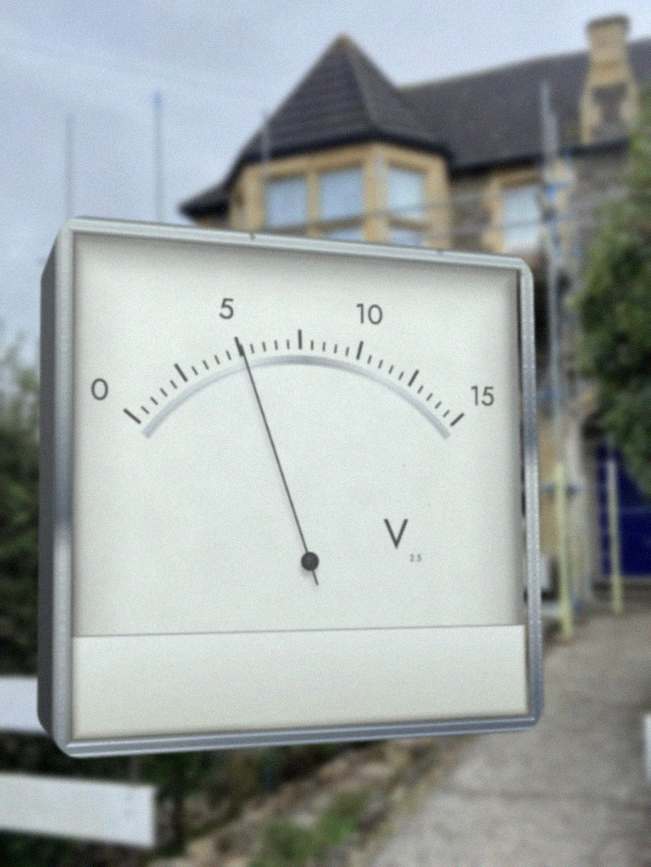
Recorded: 5 V
